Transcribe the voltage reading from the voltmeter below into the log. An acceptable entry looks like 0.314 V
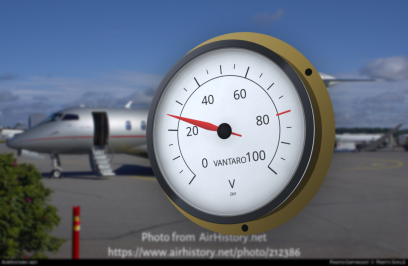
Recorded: 25 V
